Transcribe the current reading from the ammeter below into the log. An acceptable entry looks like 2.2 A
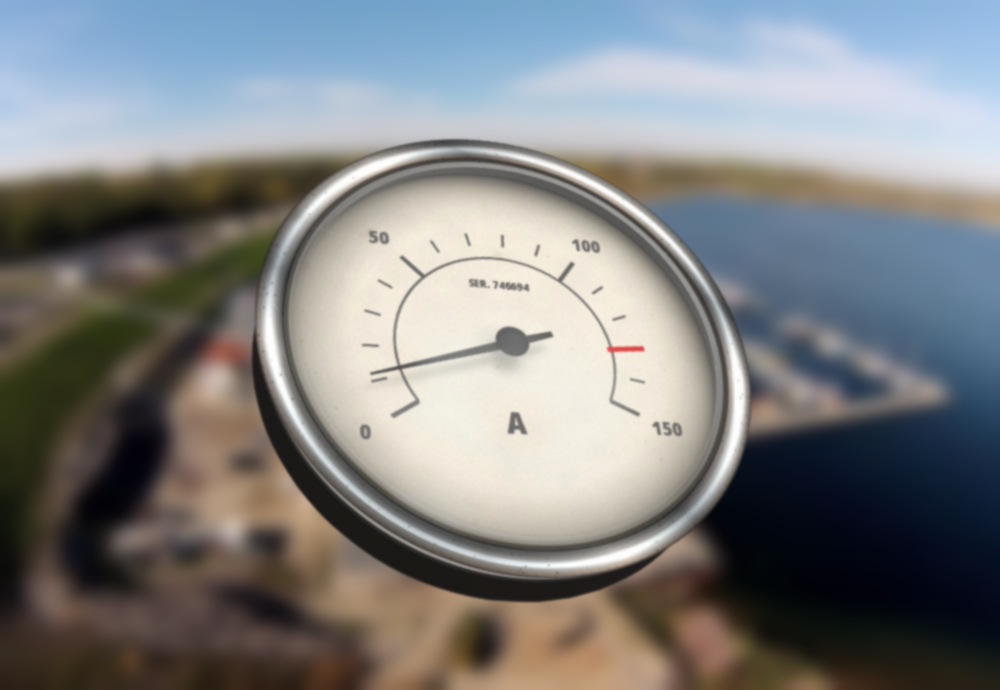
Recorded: 10 A
